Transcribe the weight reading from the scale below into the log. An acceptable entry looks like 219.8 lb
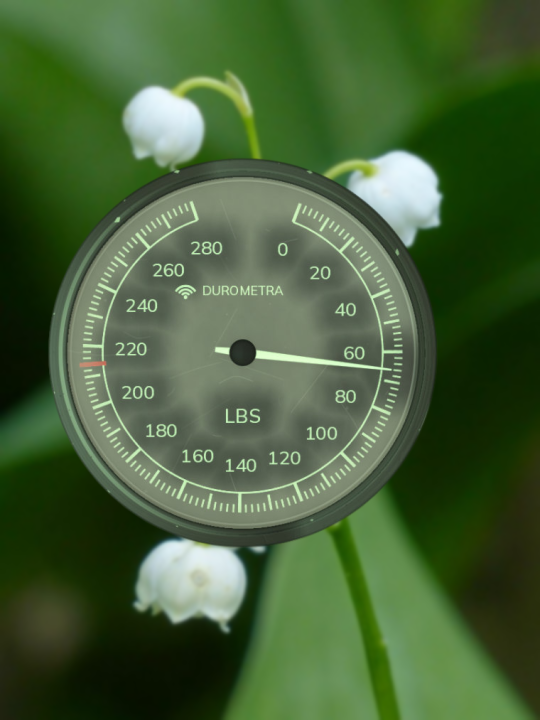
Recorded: 66 lb
